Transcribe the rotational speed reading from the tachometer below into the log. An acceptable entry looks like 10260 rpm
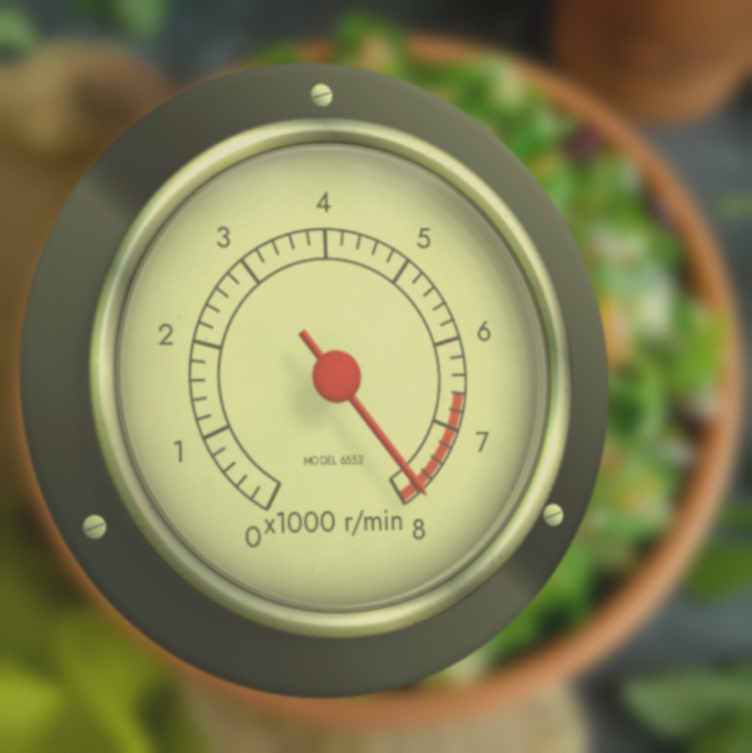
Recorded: 7800 rpm
